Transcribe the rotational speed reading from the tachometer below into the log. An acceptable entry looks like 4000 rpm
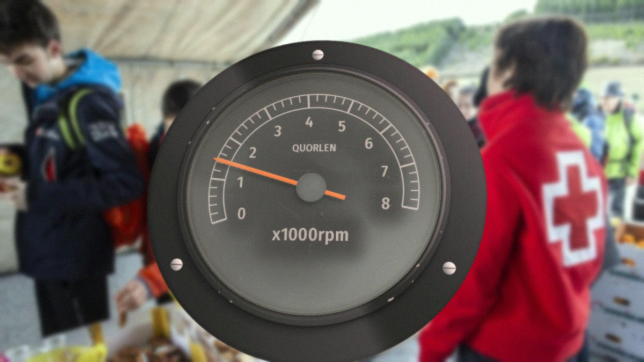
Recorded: 1400 rpm
